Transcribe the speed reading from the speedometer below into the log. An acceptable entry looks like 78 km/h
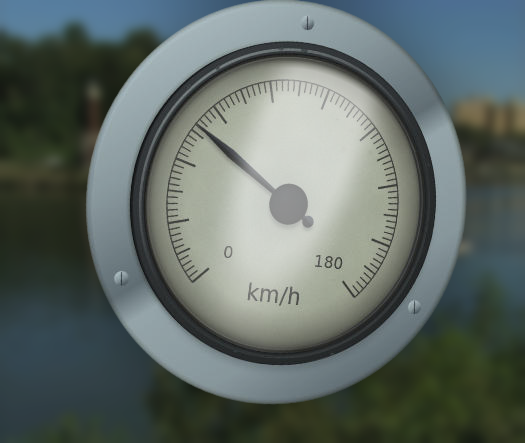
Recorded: 52 km/h
